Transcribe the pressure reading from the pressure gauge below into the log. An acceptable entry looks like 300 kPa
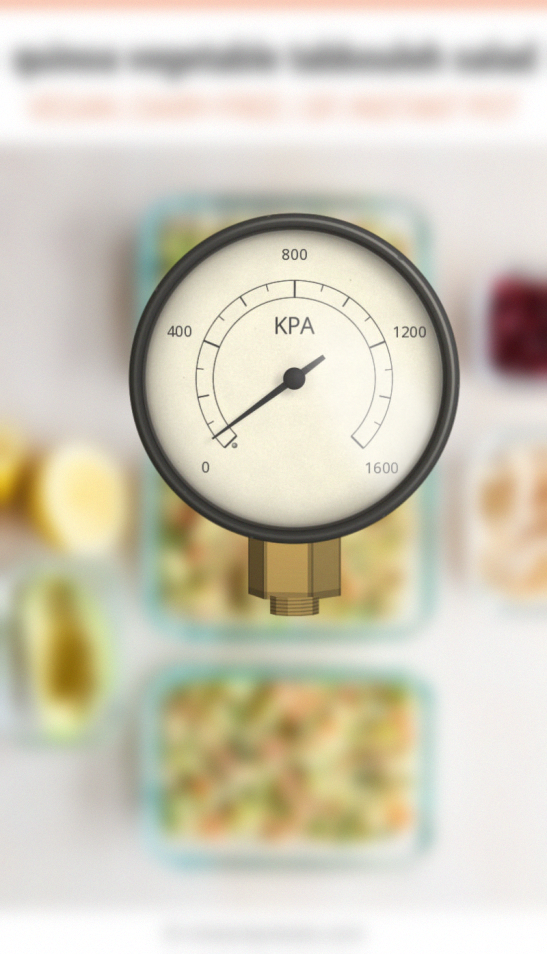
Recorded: 50 kPa
